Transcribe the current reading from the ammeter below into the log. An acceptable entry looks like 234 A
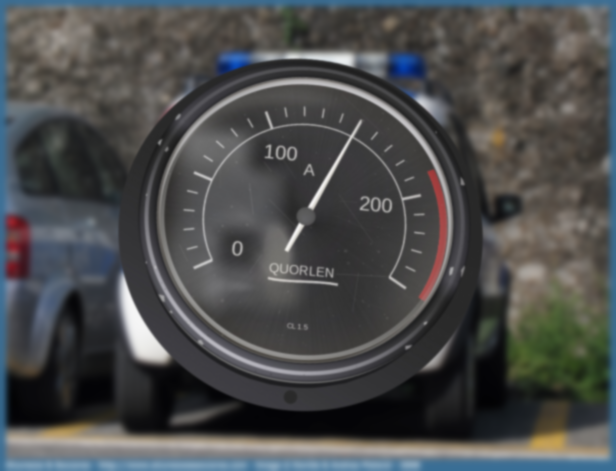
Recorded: 150 A
